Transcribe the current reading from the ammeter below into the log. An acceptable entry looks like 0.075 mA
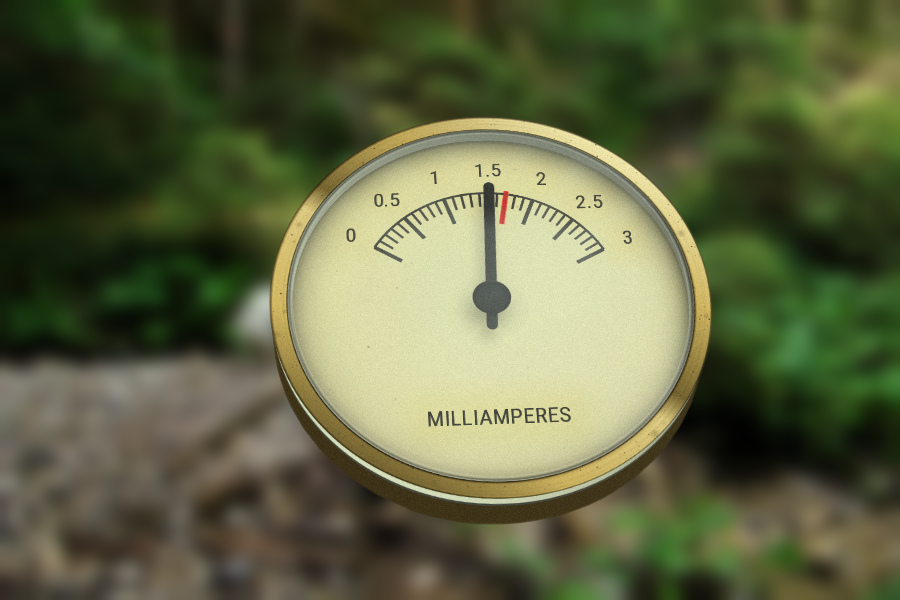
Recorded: 1.5 mA
